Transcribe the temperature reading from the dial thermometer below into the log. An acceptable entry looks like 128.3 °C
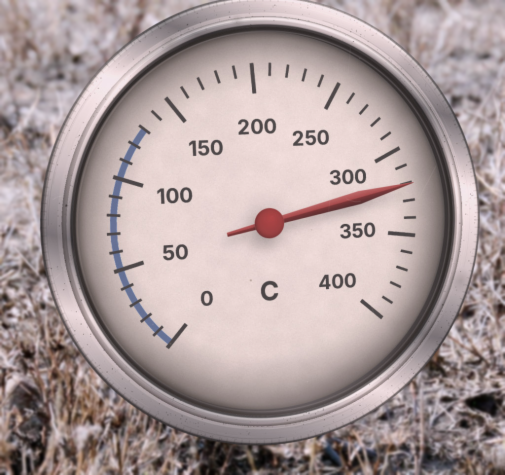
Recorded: 320 °C
